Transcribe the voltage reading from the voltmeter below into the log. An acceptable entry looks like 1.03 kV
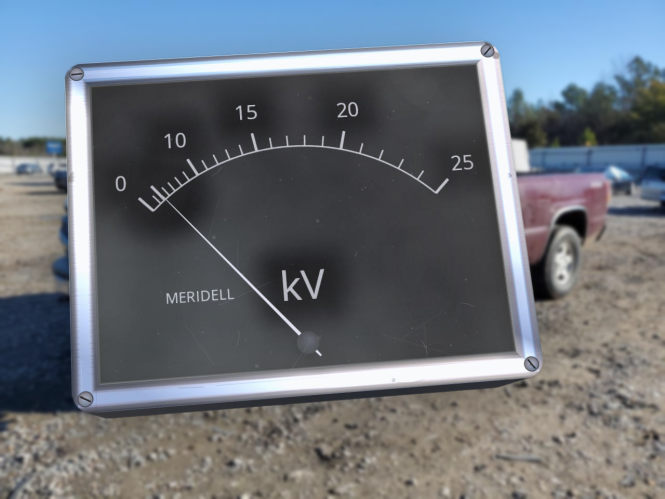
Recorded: 5 kV
